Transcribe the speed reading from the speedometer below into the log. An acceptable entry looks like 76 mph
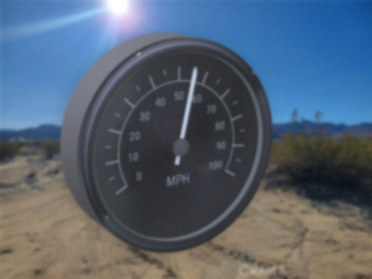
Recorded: 55 mph
